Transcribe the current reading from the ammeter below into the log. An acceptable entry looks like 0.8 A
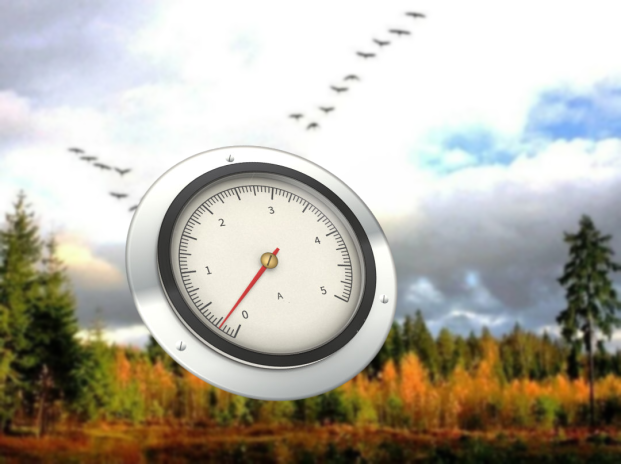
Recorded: 0.2 A
